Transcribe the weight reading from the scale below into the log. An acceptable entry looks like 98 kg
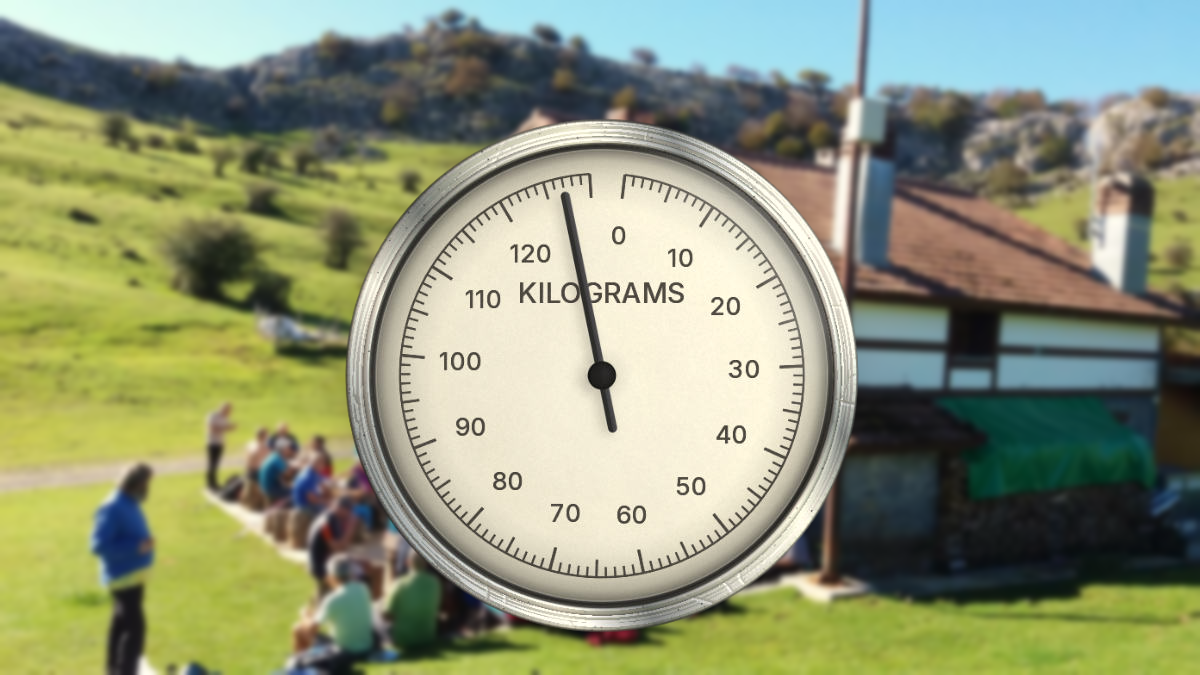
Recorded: 127 kg
